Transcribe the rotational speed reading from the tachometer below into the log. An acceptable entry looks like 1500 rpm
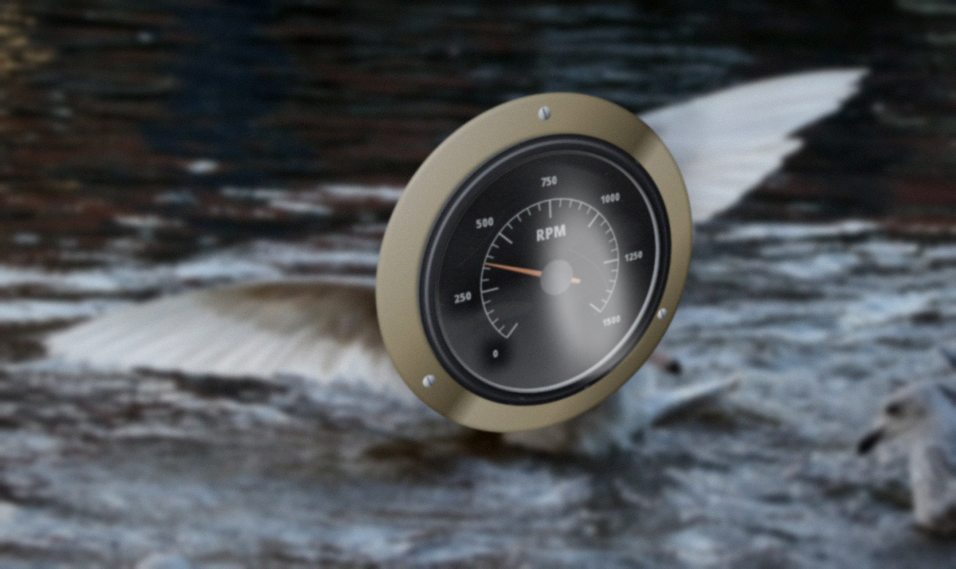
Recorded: 375 rpm
